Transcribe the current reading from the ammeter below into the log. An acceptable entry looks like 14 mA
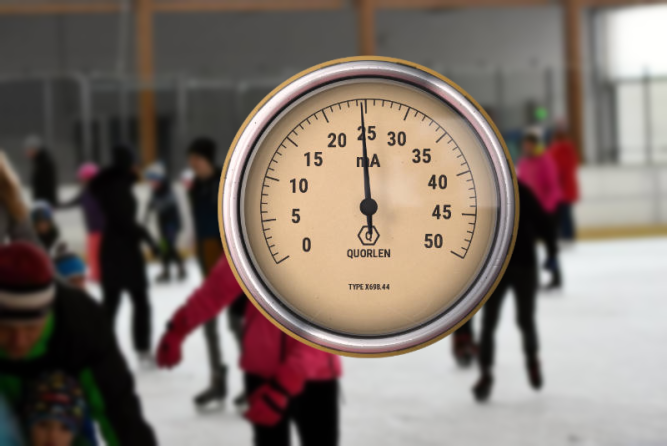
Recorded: 24.5 mA
